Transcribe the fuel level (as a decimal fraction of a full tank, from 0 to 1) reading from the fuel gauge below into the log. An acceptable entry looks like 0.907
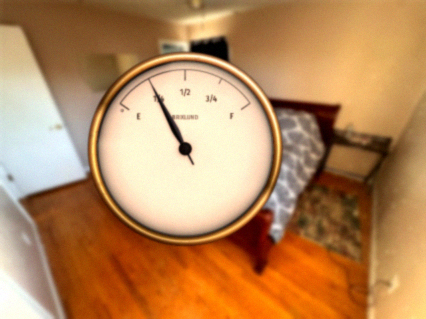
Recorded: 0.25
